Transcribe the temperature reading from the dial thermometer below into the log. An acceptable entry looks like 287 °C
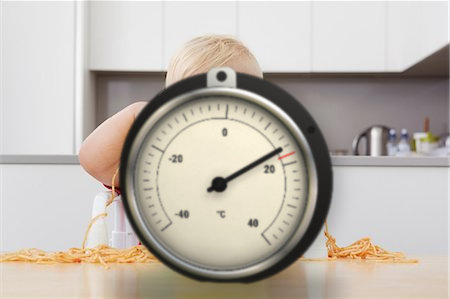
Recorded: 16 °C
